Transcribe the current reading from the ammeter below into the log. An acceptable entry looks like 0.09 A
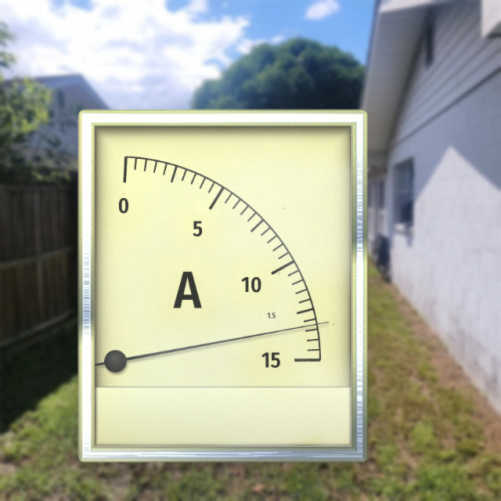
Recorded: 13.25 A
